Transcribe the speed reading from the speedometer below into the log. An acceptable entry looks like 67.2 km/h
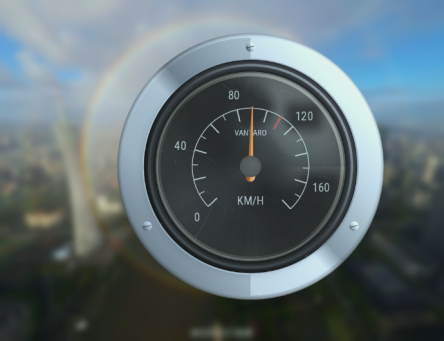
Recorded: 90 km/h
